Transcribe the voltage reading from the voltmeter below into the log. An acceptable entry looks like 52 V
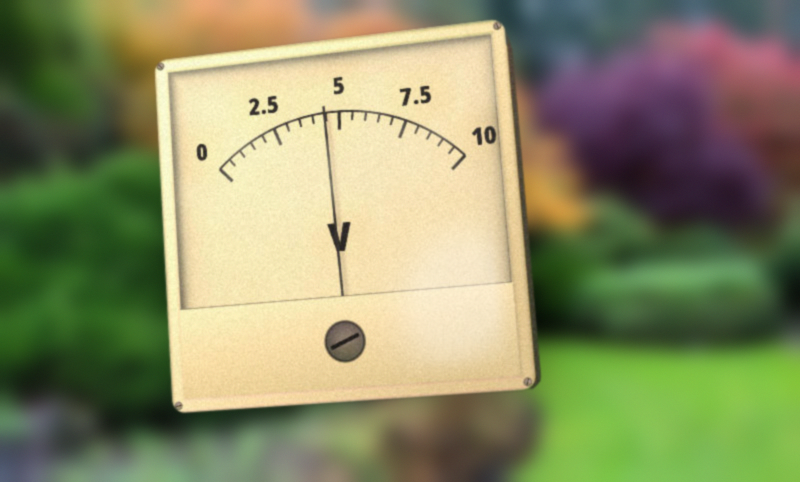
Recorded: 4.5 V
